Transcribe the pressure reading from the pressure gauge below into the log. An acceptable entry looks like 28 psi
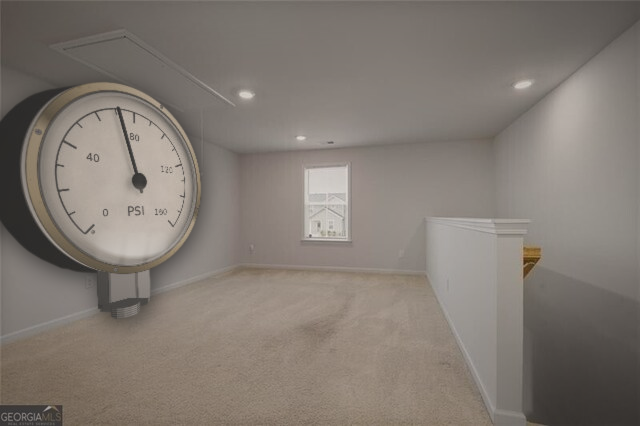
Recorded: 70 psi
